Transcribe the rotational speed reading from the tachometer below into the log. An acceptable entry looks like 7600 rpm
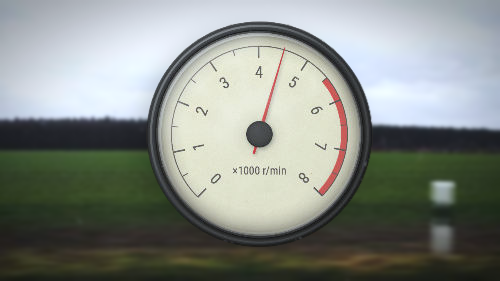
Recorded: 4500 rpm
